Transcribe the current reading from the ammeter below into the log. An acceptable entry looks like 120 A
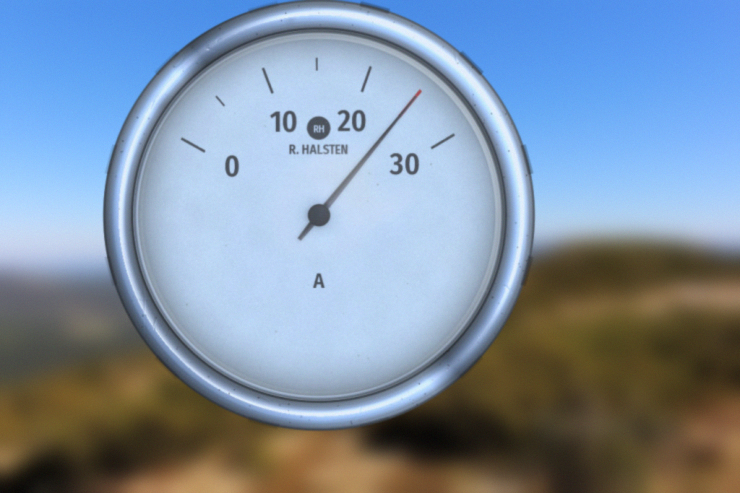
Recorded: 25 A
